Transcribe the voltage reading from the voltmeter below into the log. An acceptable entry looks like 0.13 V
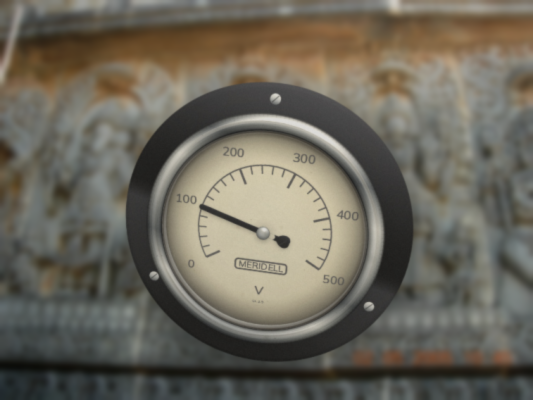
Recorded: 100 V
